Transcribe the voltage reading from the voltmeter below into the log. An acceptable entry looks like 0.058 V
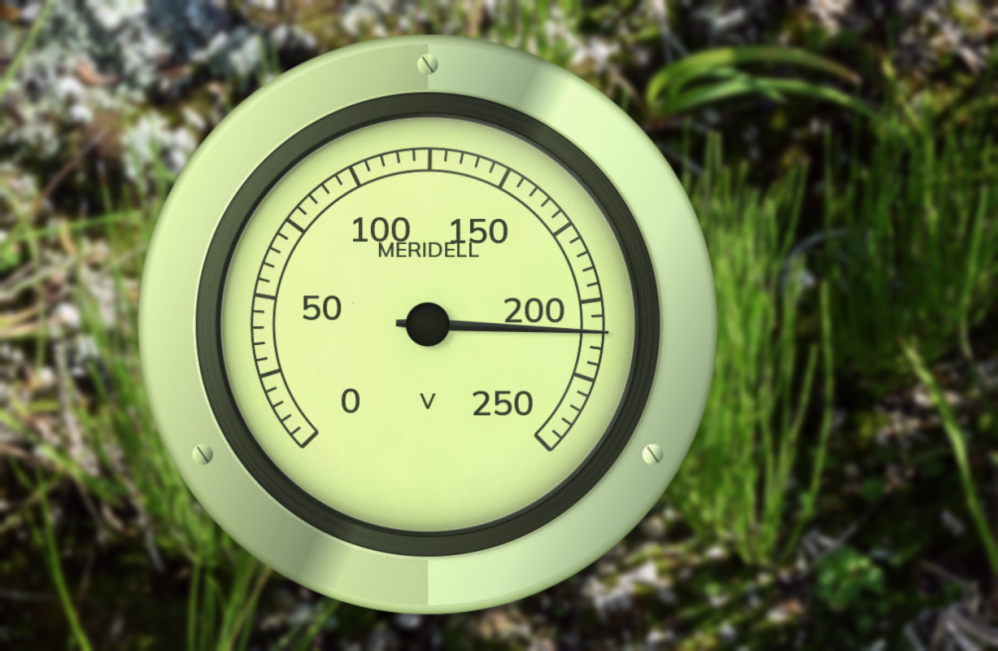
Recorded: 210 V
